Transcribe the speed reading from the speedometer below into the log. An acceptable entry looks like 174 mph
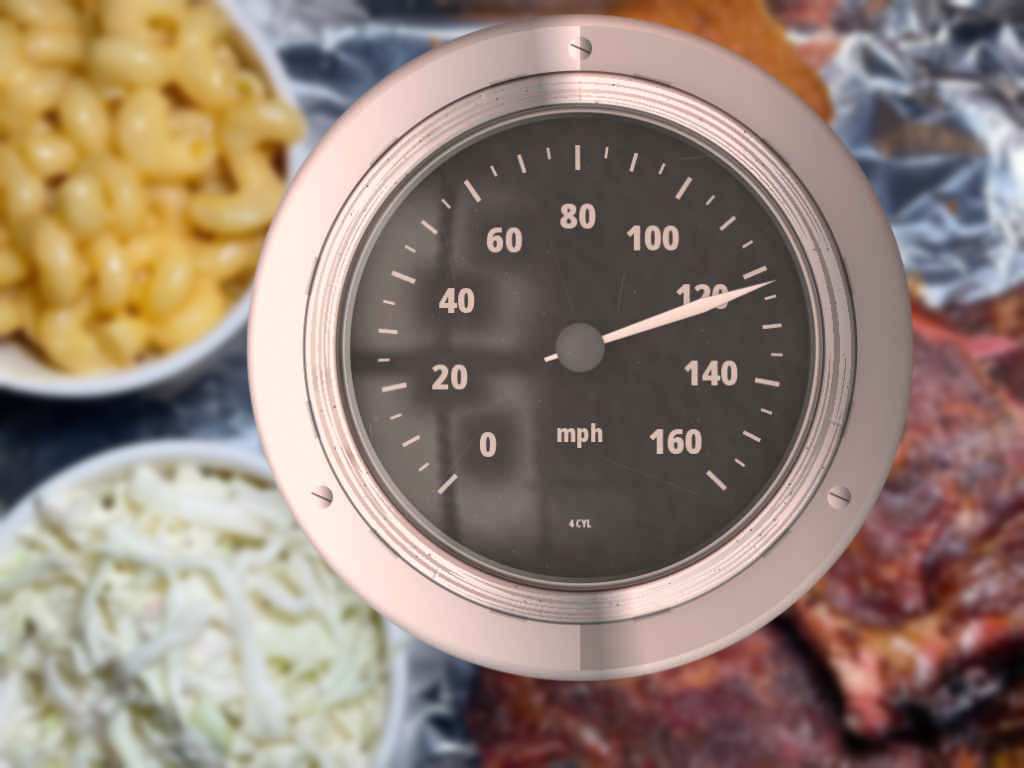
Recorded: 122.5 mph
